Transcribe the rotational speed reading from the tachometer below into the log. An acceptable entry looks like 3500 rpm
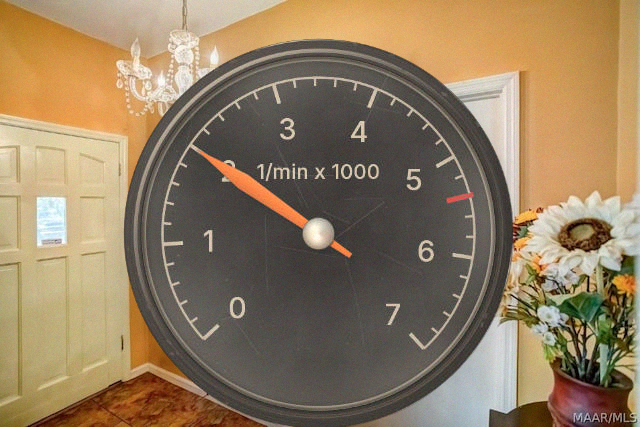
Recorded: 2000 rpm
